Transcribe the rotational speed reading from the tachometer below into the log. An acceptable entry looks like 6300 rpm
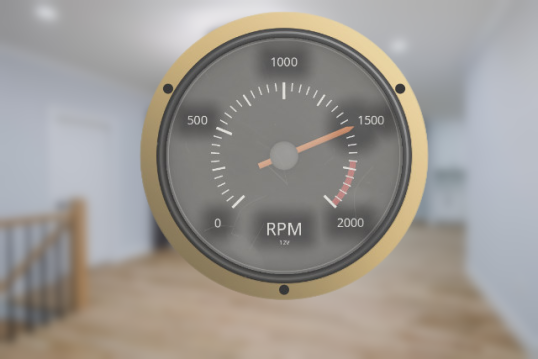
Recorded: 1500 rpm
